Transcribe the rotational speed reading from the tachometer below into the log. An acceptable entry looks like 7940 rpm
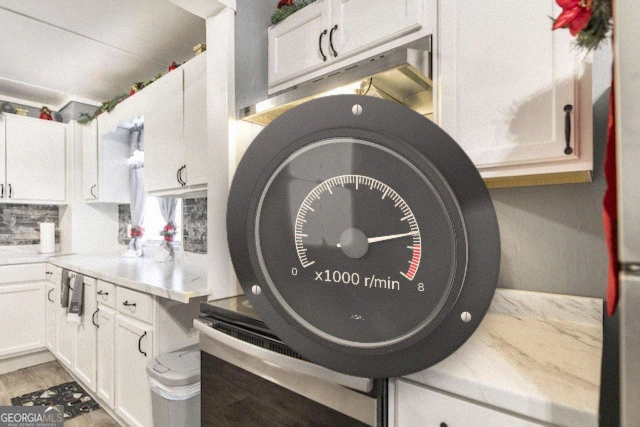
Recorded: 6500 rpm
